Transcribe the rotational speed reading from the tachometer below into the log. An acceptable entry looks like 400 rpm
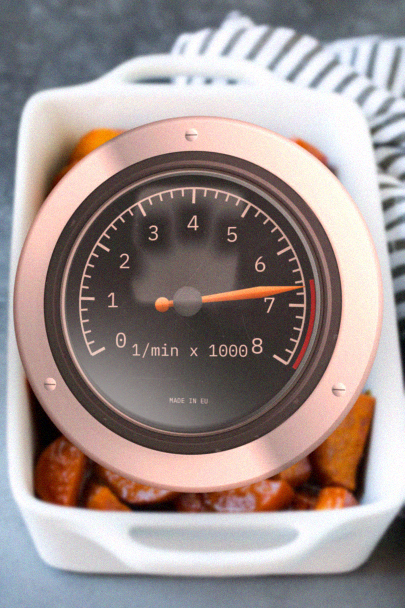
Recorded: 6700 rpm
